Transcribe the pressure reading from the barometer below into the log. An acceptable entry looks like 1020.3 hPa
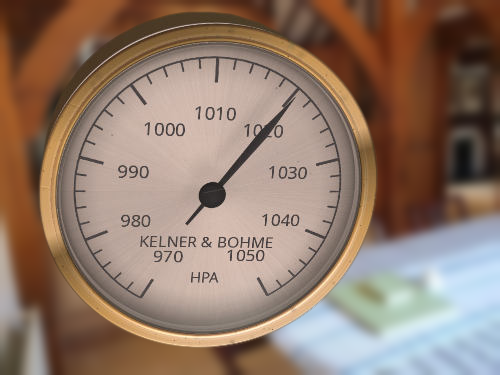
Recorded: 1020 hPa
